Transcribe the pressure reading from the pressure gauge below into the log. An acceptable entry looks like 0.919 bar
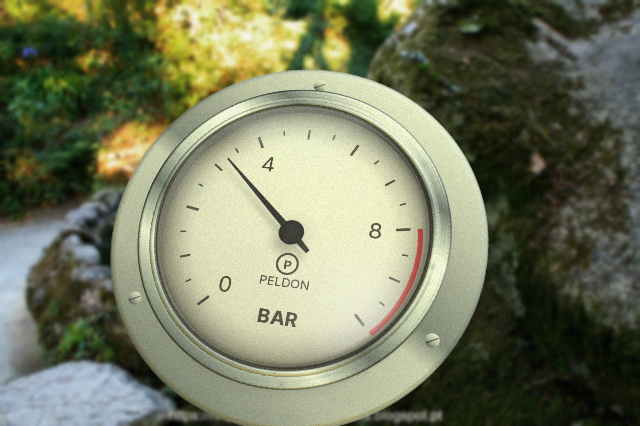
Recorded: 3.25 bar
